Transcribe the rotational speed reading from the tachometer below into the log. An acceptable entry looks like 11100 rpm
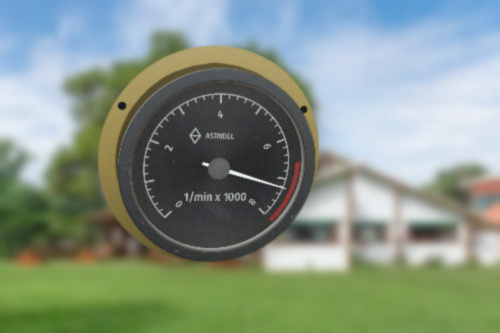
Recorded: 7200 rpm
